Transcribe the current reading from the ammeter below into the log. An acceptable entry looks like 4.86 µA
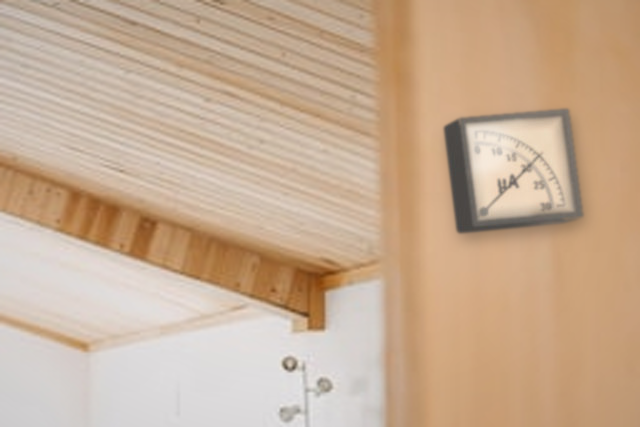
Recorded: 20 µA
